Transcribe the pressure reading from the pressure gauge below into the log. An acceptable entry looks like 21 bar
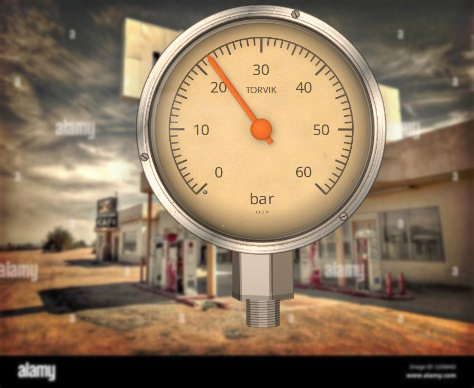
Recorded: 22 bar
